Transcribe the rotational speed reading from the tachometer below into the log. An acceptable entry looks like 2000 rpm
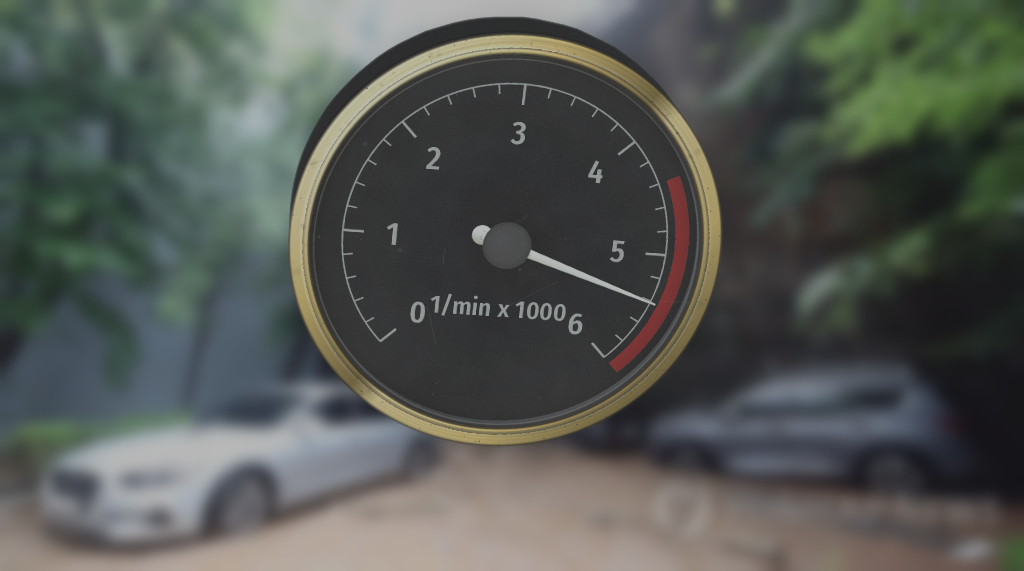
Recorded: 5400 rpm
